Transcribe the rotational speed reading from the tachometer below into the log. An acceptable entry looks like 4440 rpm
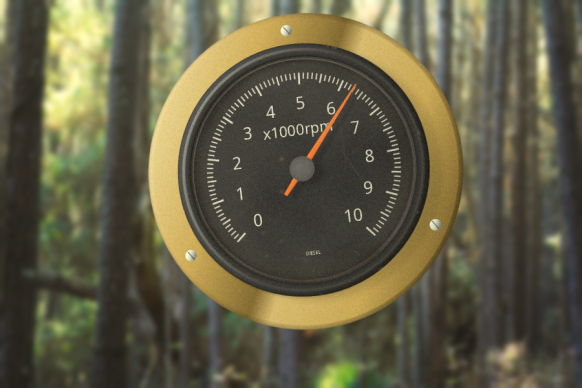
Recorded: 6300 rpm
